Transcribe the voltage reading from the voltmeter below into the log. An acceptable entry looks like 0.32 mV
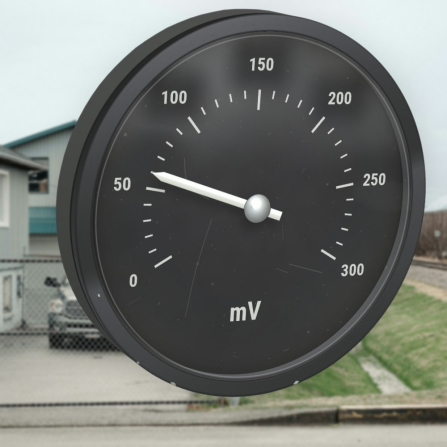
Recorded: 60 mV
